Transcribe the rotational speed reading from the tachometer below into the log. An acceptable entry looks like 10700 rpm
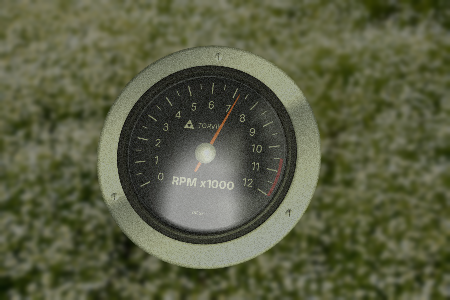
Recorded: 7250 rpm
